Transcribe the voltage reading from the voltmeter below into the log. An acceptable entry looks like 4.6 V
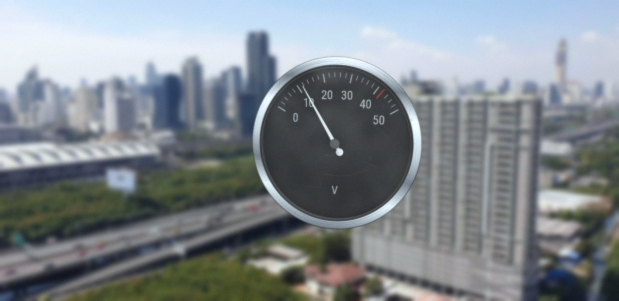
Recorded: 12 V
